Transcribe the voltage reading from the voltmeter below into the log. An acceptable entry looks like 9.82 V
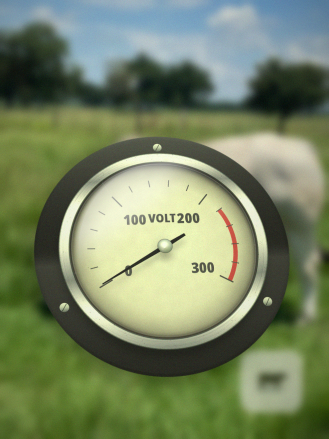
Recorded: 0 V
